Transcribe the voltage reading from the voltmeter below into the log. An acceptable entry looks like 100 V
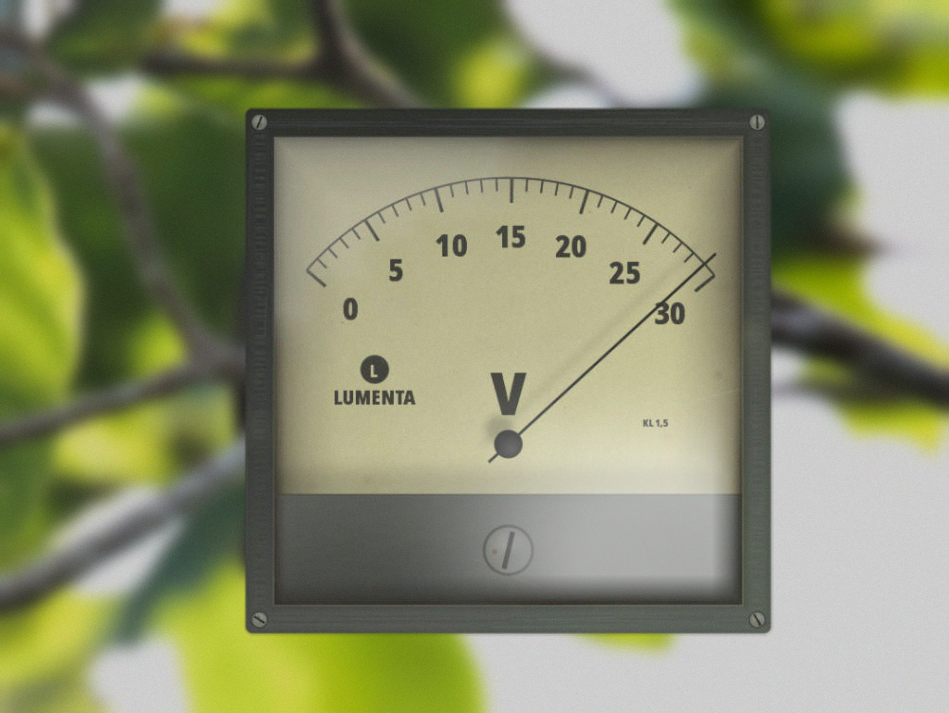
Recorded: 29 V
